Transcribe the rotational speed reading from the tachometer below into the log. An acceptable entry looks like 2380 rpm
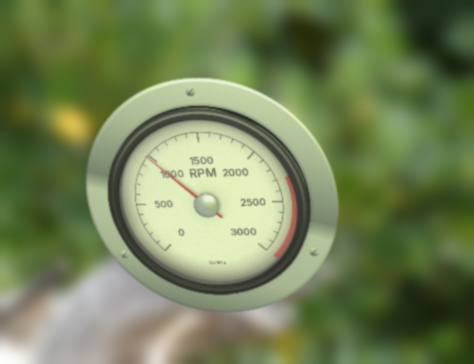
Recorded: 1000 rpm
